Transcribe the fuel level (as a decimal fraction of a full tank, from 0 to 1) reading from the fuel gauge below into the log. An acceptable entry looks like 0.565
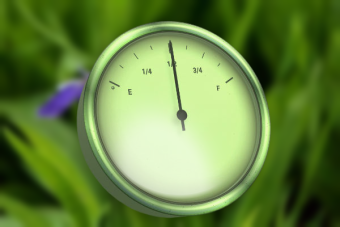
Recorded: 0.5
